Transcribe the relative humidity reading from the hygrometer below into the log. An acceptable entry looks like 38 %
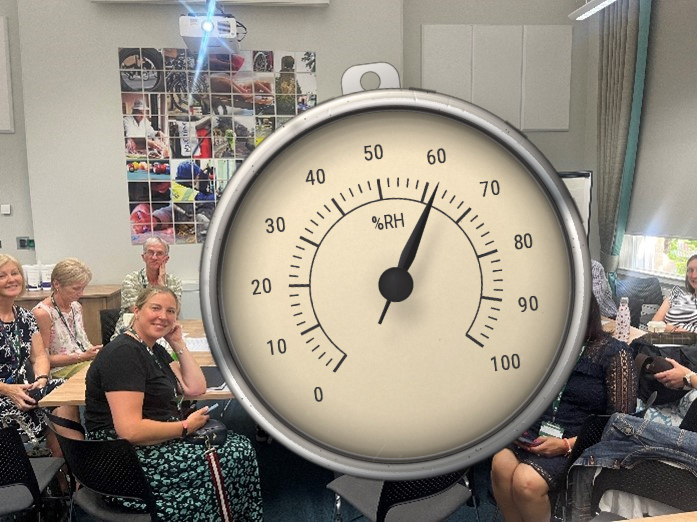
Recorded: 62 %
